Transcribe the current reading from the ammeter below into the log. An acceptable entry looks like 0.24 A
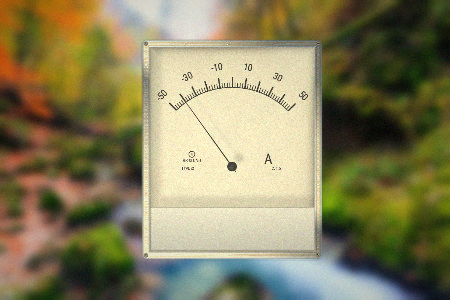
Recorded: -40 A
